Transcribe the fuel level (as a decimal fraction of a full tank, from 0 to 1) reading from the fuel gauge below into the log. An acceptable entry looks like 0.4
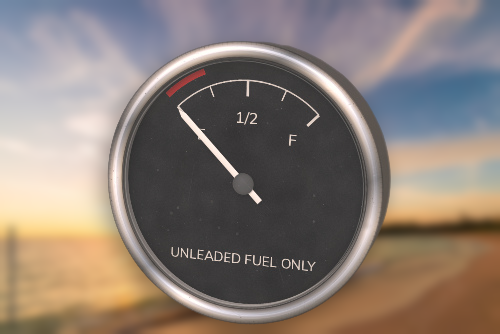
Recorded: 0
